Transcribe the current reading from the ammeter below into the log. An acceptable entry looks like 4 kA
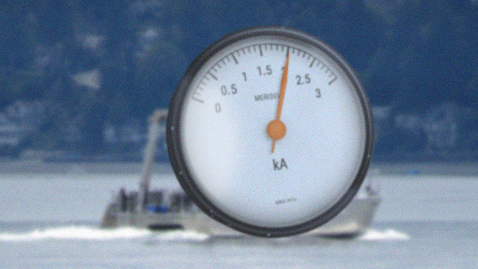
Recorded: 2 kA
